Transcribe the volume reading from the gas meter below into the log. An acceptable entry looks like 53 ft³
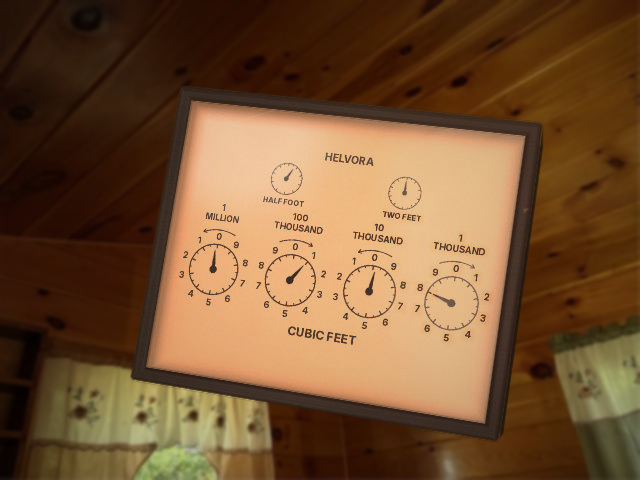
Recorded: 9800 ft³
